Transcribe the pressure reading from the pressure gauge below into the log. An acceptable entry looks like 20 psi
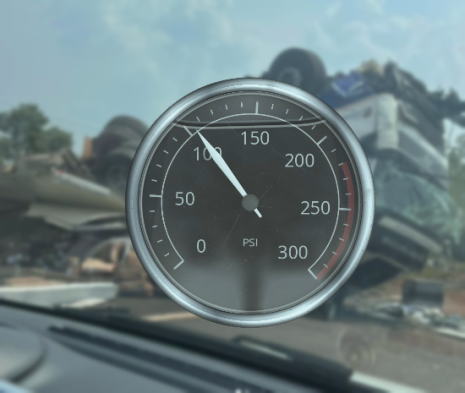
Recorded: 105 psi
